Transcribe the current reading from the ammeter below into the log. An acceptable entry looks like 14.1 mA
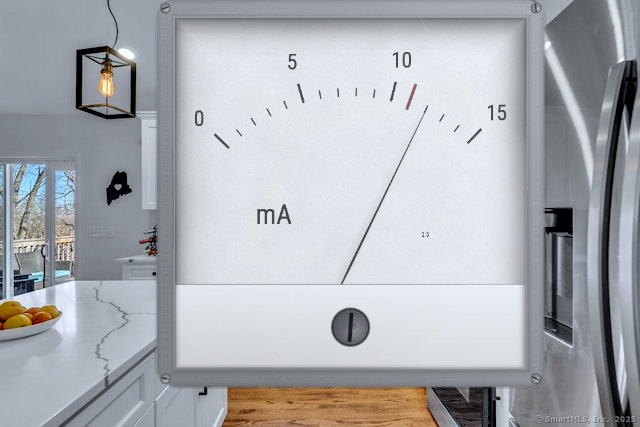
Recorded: 12 mA
